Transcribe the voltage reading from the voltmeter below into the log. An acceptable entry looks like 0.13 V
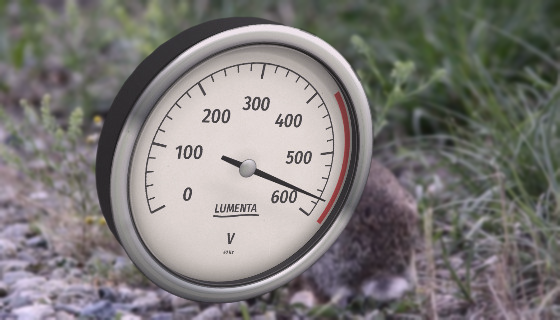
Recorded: 570 V
